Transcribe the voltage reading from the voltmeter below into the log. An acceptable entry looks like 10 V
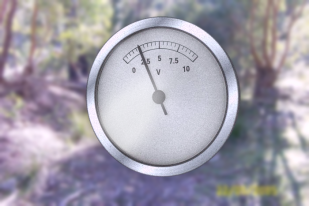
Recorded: 2.5 V
